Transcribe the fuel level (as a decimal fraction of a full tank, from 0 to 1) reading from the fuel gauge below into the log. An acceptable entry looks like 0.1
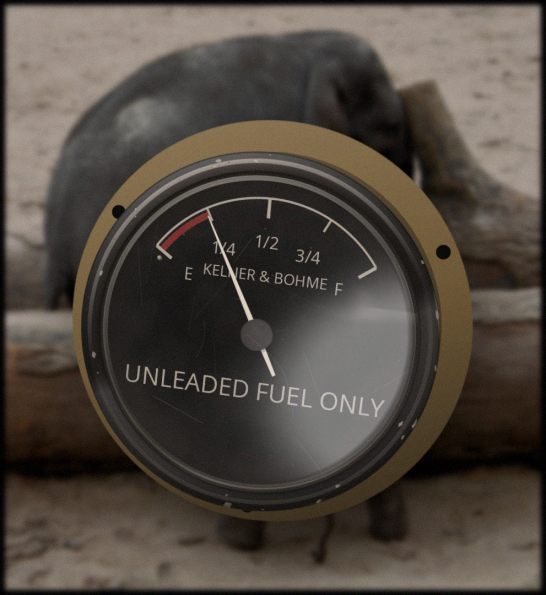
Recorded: 0.25
